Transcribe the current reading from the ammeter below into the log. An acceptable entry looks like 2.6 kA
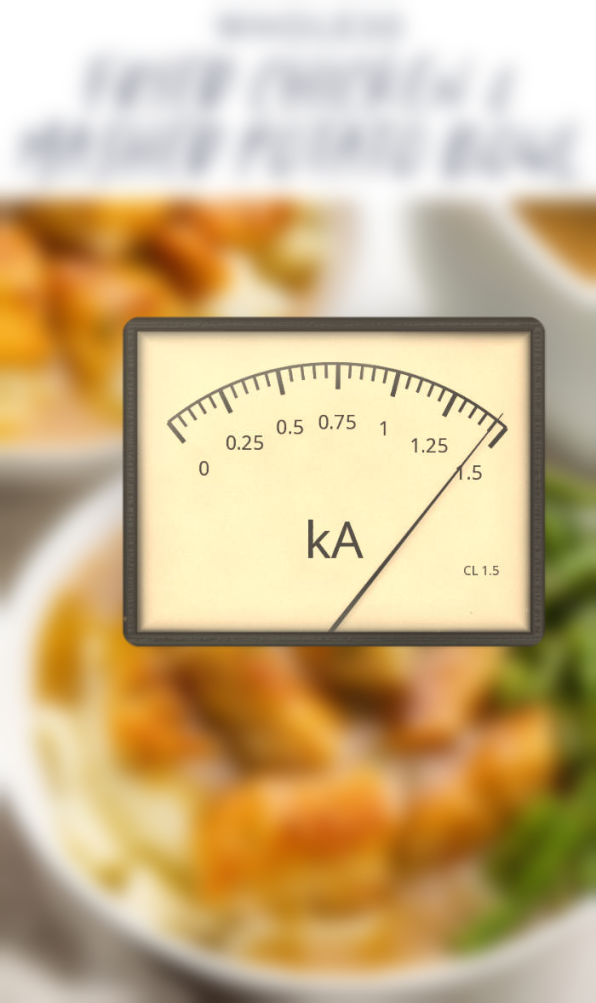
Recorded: 1.45 kA
